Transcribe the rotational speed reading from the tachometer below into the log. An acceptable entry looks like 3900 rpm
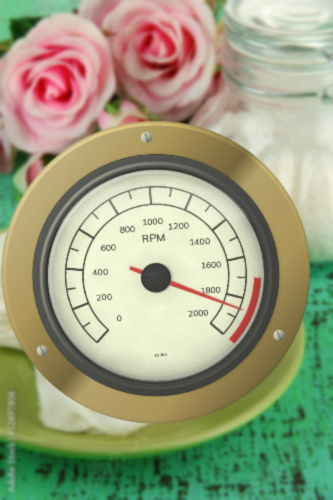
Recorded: 1850 rpm
